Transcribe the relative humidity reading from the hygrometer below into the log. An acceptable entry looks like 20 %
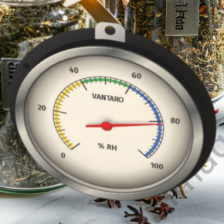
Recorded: 80 %
